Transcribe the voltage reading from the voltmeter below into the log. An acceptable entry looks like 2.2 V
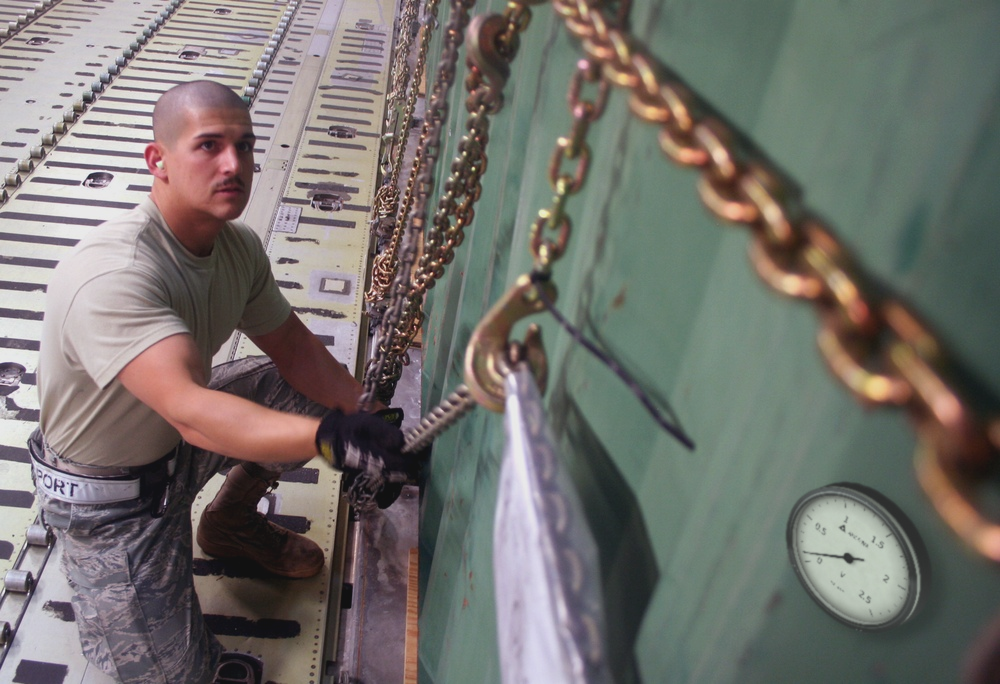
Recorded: 0.1 V
